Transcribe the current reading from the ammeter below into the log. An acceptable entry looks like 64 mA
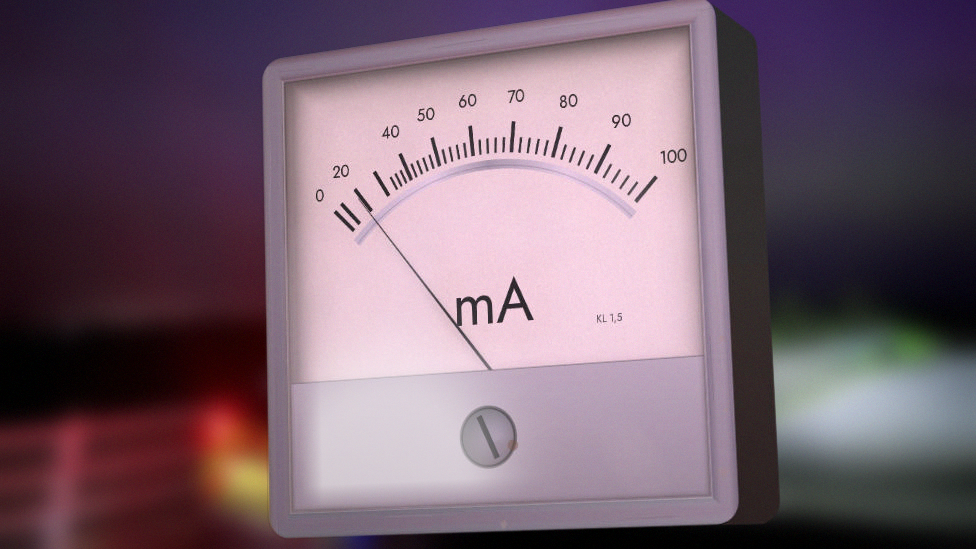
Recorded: 20 mA
